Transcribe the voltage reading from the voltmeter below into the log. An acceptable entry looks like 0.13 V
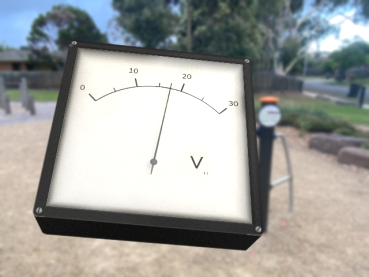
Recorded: 17.5 V
